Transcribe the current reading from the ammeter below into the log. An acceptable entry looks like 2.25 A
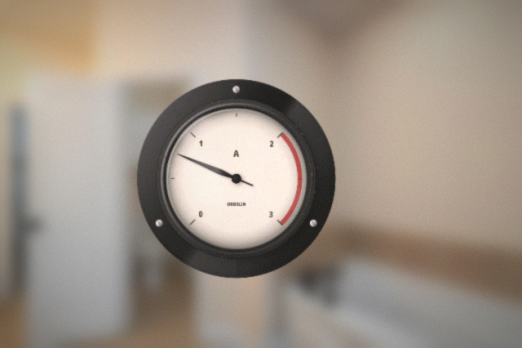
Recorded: 0.75 A
